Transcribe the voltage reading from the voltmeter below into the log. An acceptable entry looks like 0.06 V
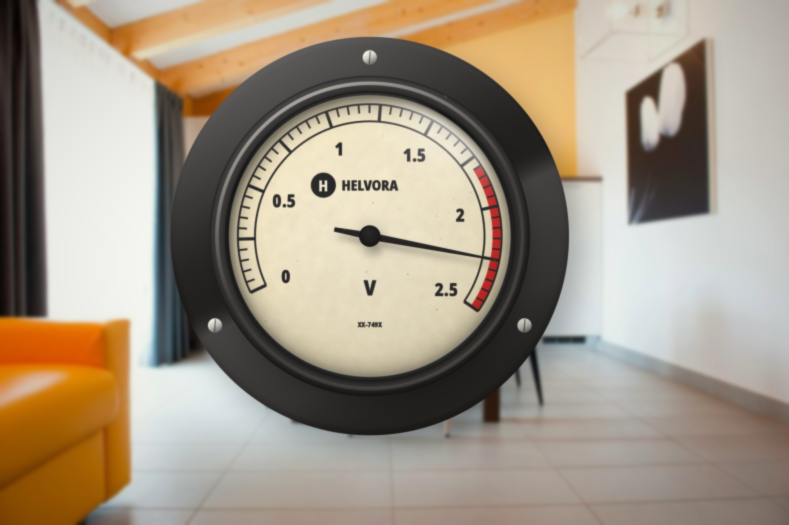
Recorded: 2.25 V
